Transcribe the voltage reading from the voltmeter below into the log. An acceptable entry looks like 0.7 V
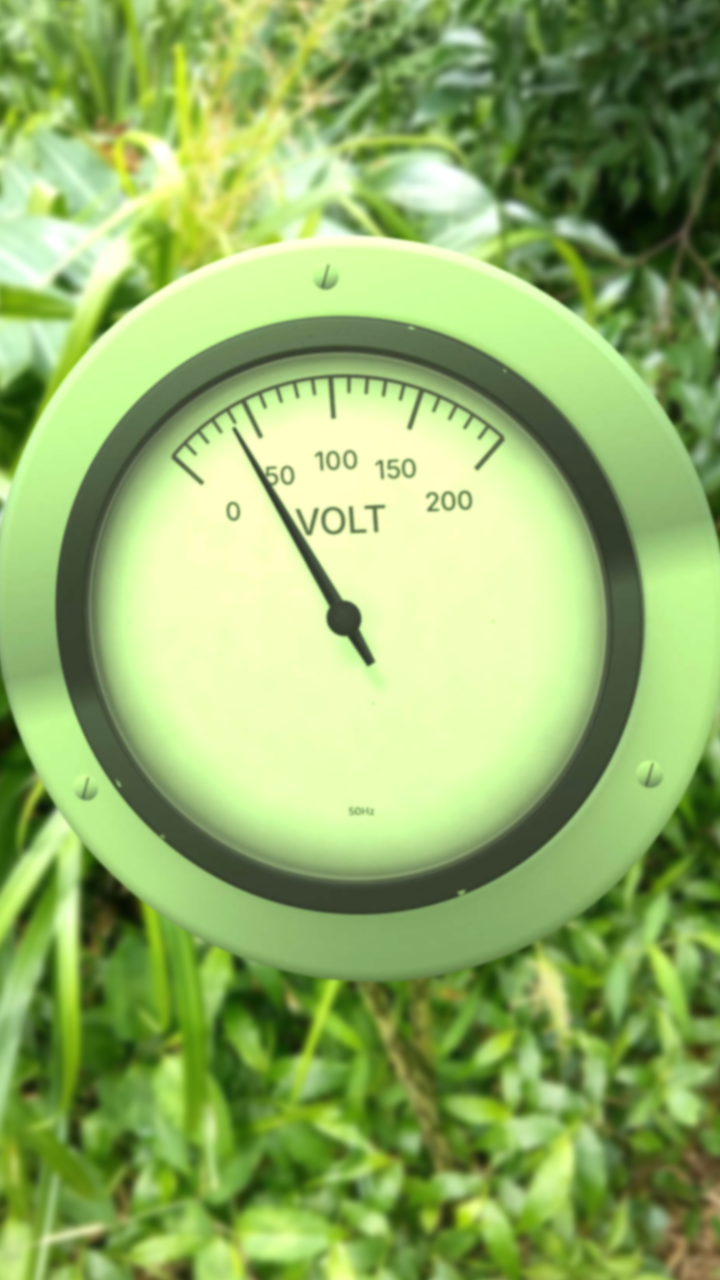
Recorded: 40 V
